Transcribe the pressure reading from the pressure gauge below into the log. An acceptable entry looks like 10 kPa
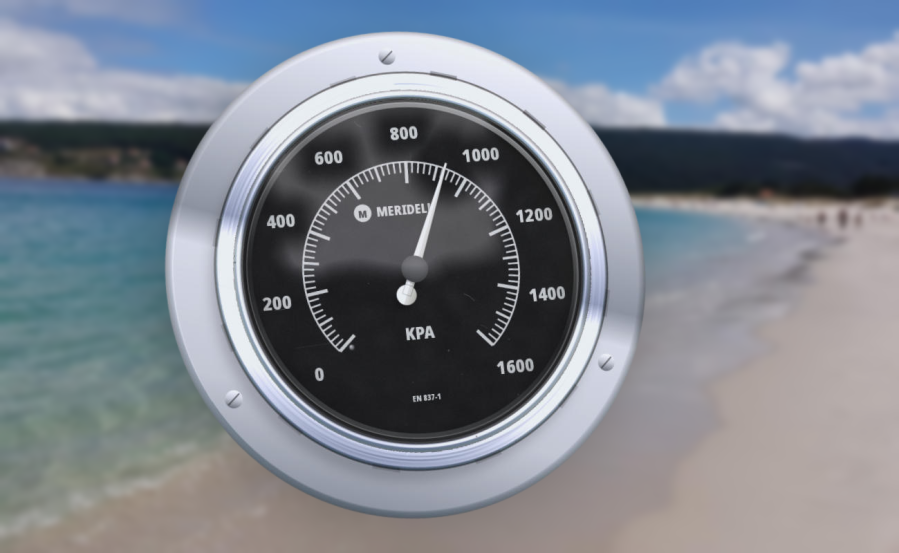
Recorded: 920 kPa
